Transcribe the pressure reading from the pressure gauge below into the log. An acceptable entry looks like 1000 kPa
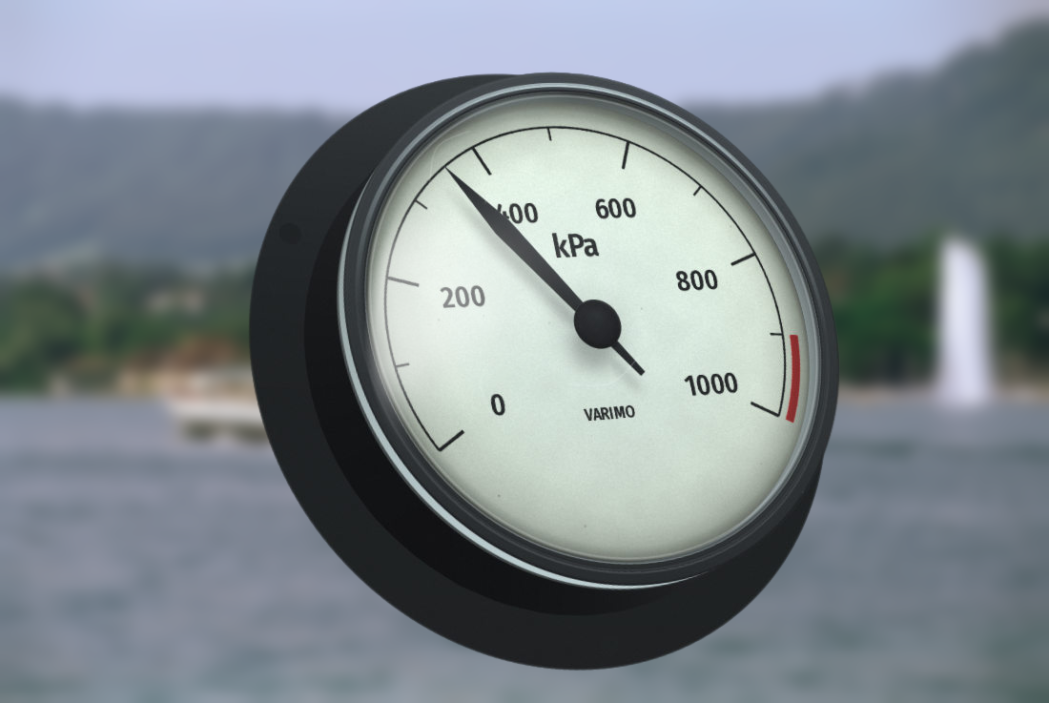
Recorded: 350 kPa
